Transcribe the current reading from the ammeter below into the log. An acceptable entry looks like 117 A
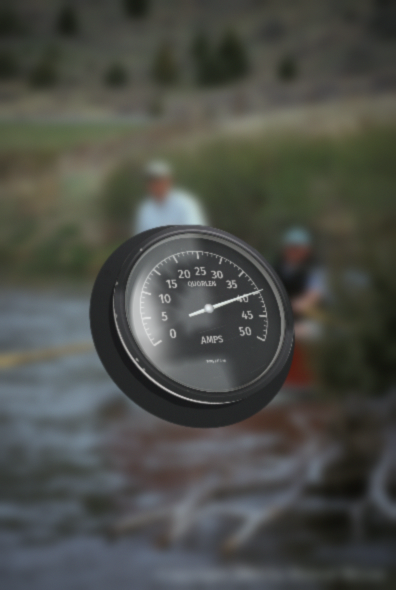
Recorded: 40 A
